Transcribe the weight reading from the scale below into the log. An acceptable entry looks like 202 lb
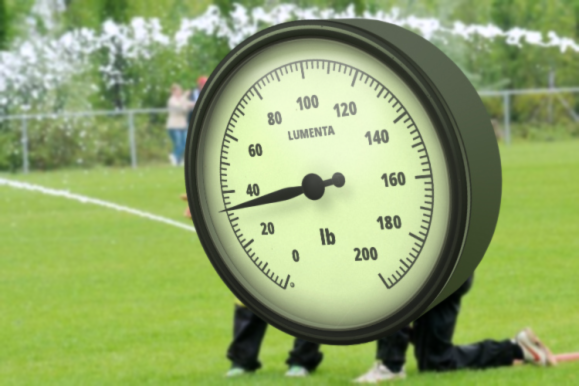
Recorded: 34 lb
